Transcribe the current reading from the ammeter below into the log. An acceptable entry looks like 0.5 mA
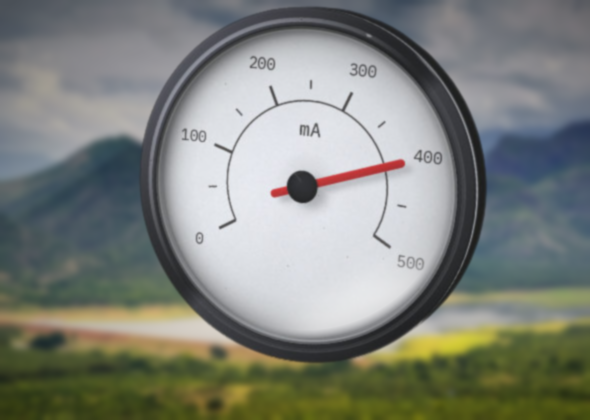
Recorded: 400 mA
